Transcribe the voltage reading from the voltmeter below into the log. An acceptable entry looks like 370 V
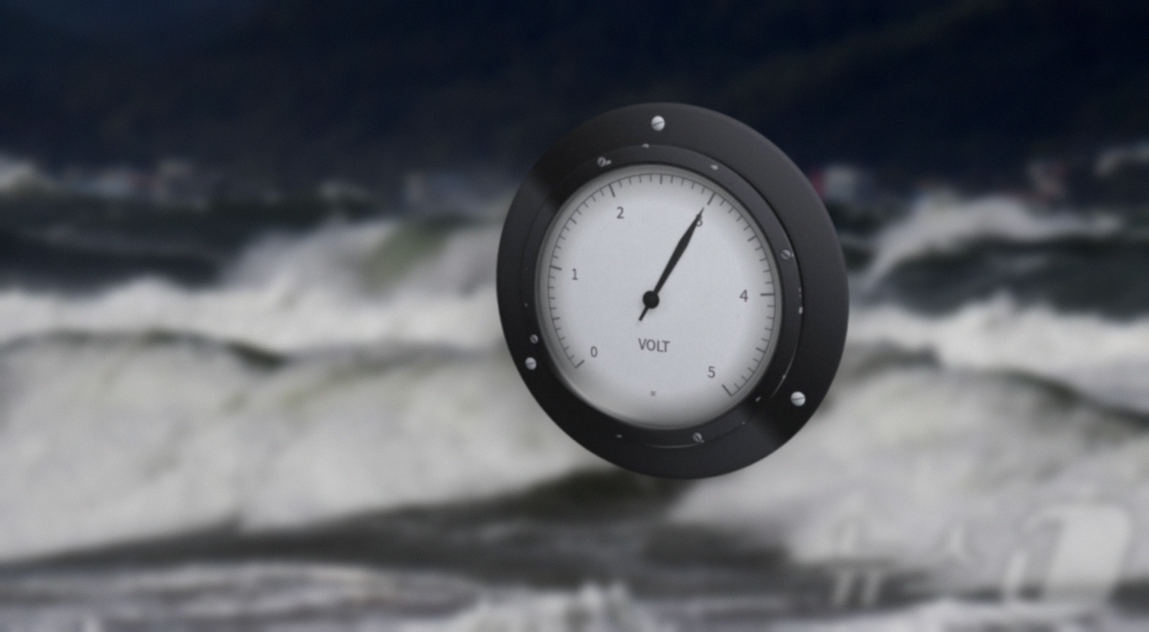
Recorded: 3 V
